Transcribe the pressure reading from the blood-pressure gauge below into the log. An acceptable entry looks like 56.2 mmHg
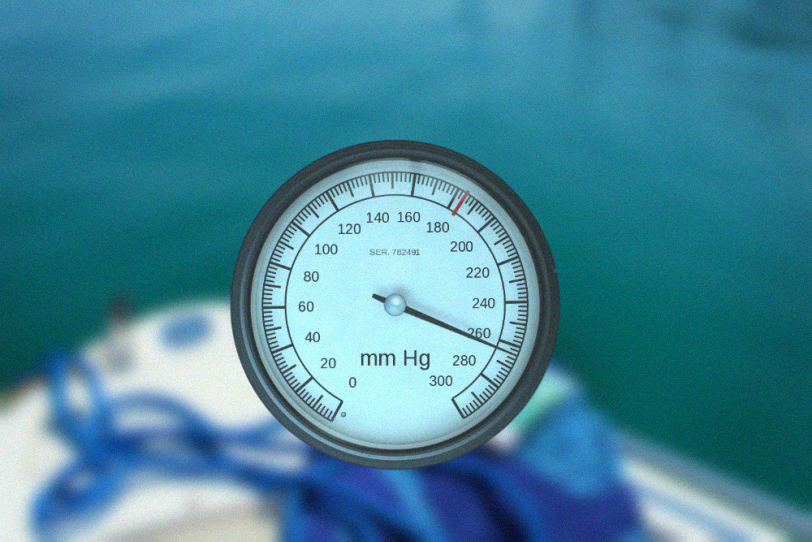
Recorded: 264 mmHg
